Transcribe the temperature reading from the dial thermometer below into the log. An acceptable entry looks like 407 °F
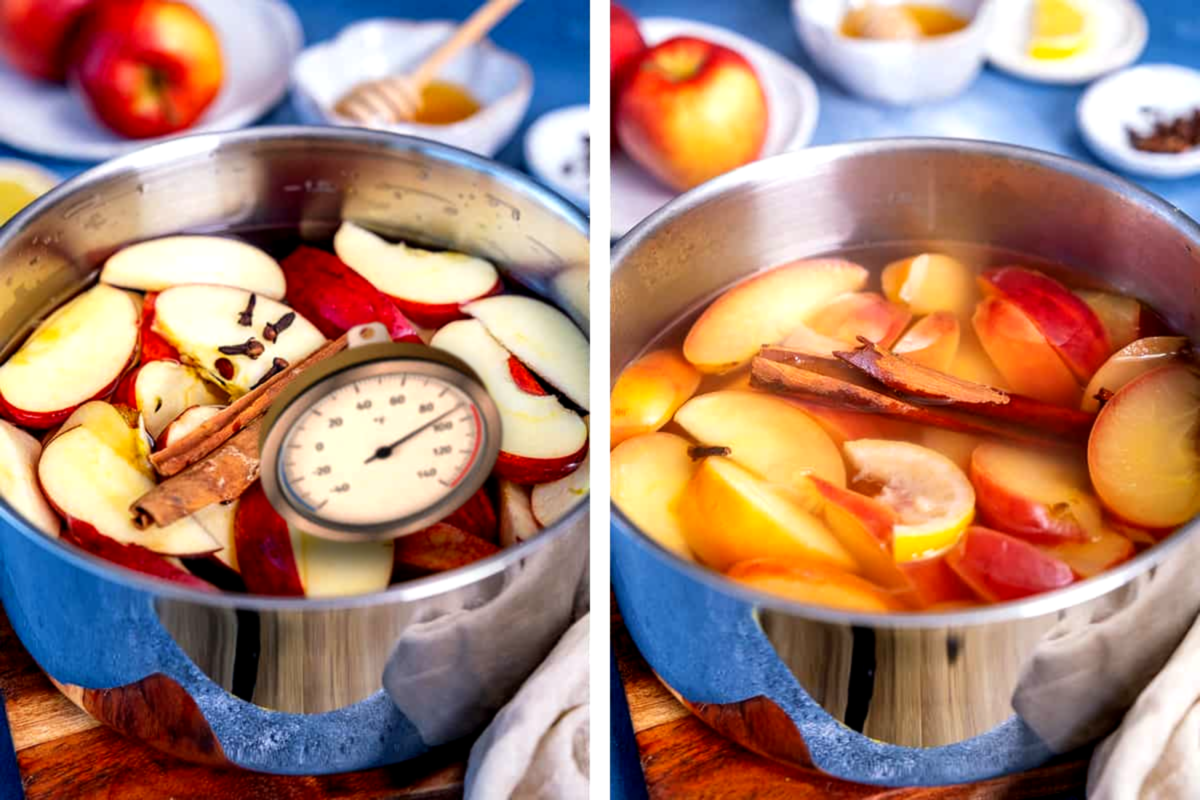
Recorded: 90 °F
